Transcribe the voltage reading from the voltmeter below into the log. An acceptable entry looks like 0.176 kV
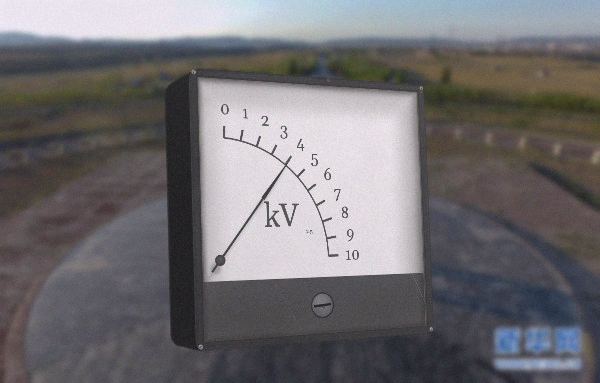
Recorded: 4 kV
